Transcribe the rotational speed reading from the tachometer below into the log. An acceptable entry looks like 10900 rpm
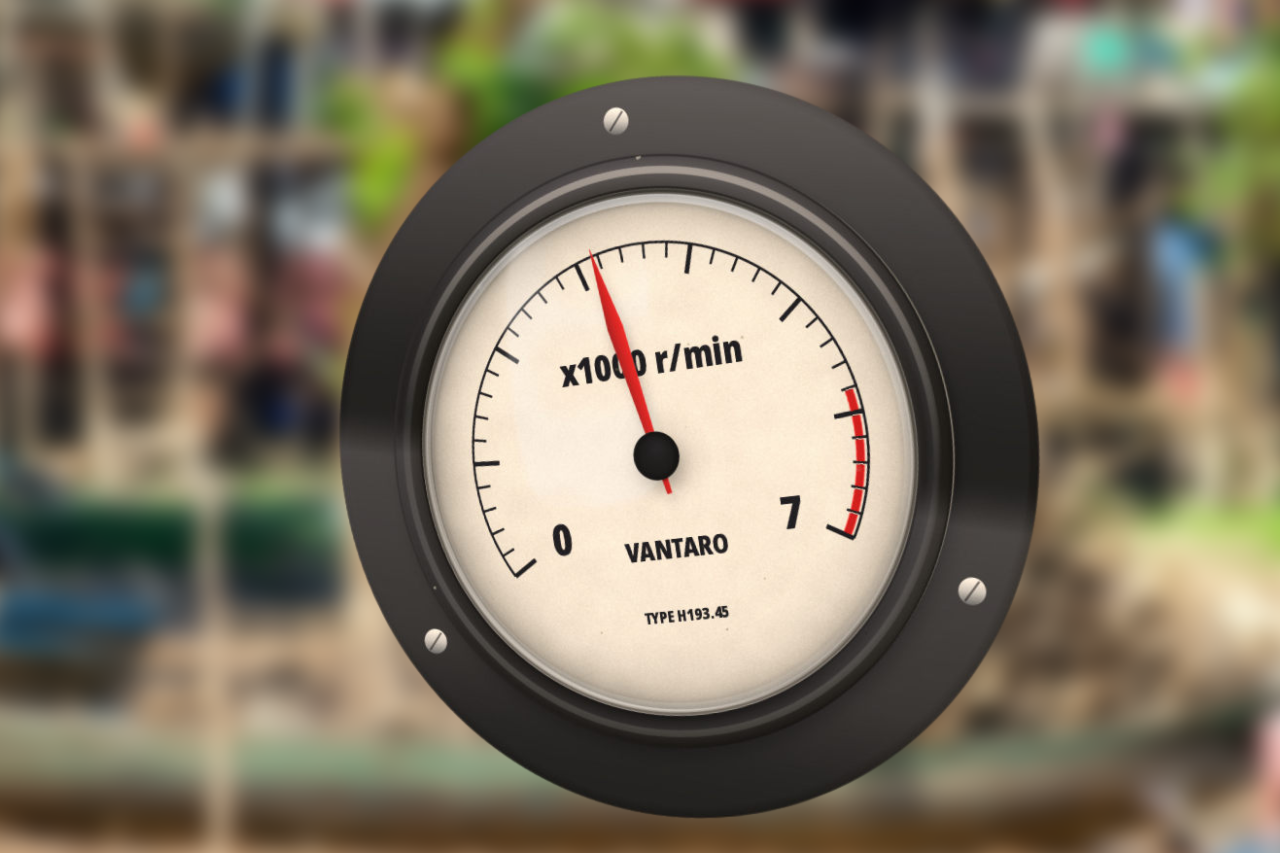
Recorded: 3200 rpm
